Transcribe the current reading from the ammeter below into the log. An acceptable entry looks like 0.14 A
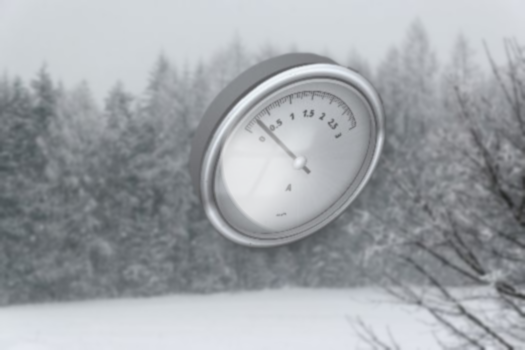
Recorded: 0.25 A
